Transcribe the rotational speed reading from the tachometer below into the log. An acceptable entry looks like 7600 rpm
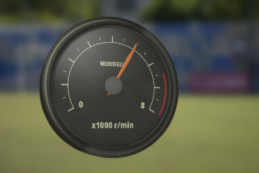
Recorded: 5000 rpm
